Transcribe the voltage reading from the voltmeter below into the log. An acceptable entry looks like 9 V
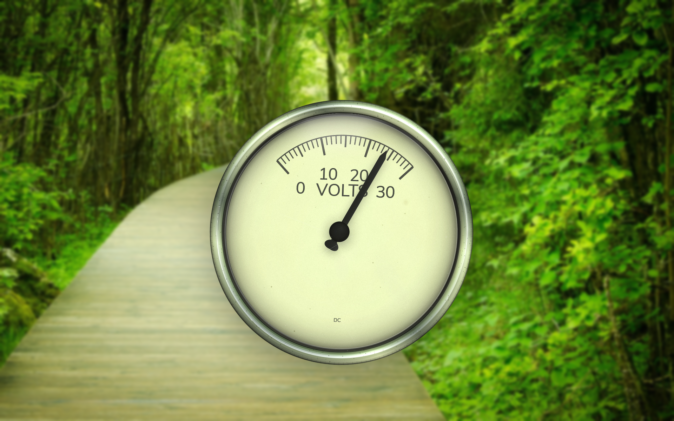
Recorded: 24 V
